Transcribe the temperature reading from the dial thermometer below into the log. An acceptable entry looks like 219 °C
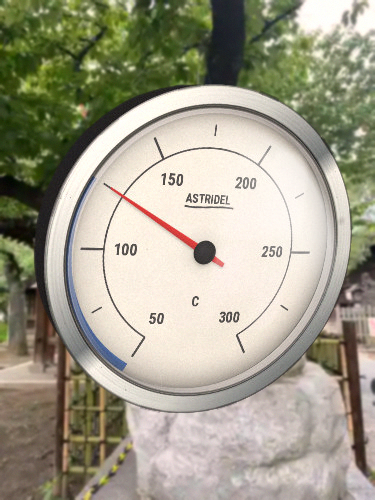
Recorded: 125 °C
